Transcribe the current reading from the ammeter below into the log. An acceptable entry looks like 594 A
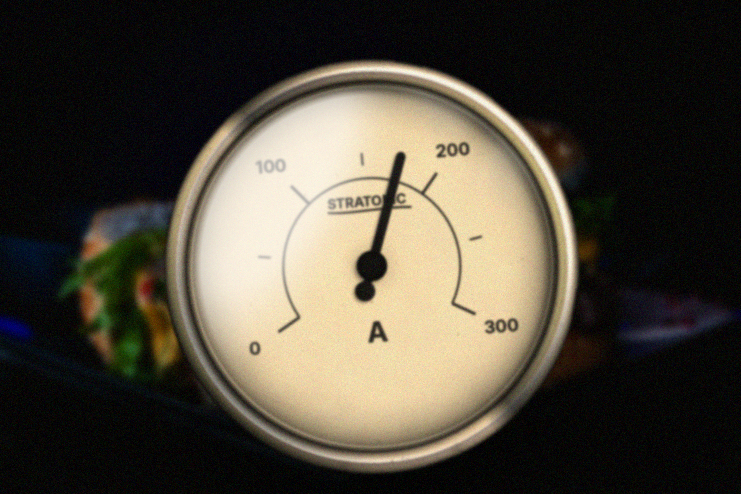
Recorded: 175 A
